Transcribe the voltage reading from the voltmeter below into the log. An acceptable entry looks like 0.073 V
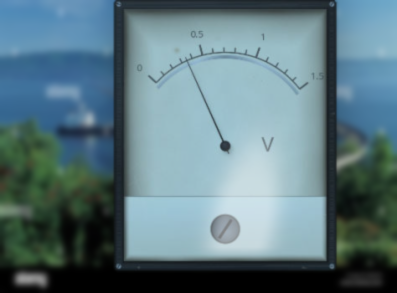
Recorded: 0.35 V
